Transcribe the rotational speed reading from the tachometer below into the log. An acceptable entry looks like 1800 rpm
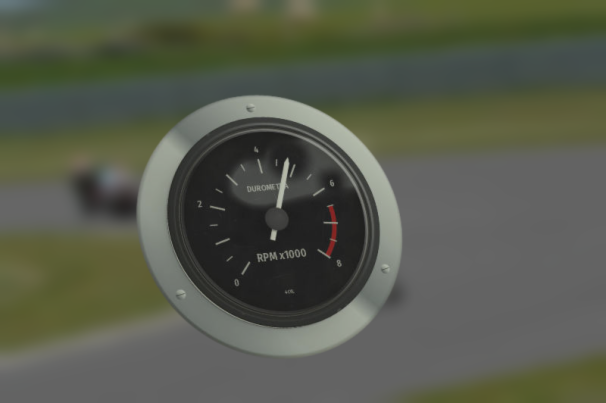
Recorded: 4750 rpm
